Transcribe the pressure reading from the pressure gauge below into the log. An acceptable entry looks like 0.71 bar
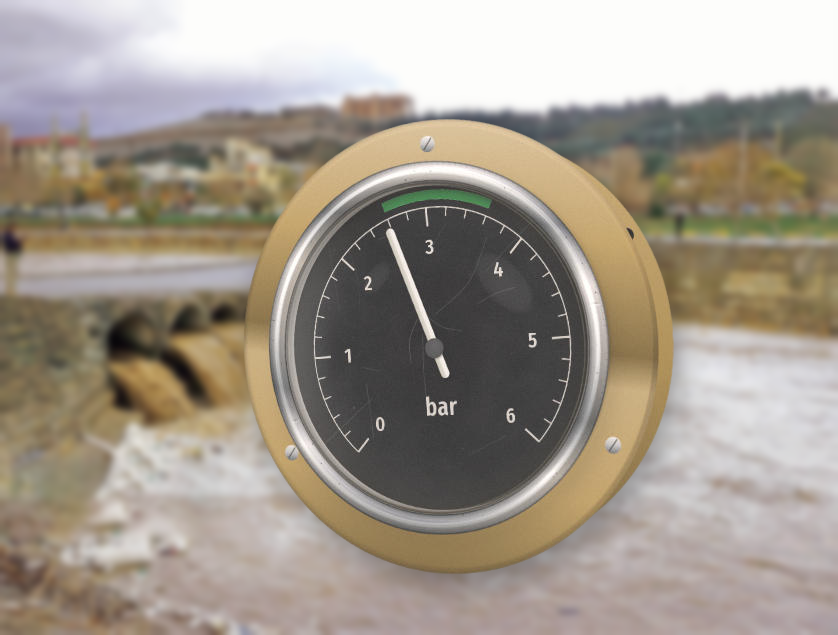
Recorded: 2.6 bar
